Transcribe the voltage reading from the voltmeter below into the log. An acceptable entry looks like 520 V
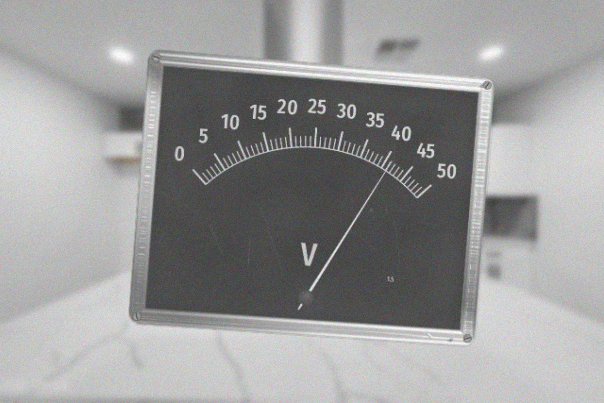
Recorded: 41 V
